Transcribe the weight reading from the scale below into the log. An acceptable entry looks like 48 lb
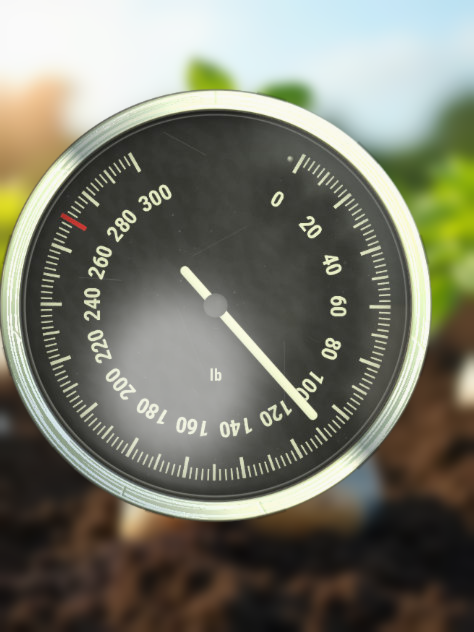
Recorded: 108 lb
